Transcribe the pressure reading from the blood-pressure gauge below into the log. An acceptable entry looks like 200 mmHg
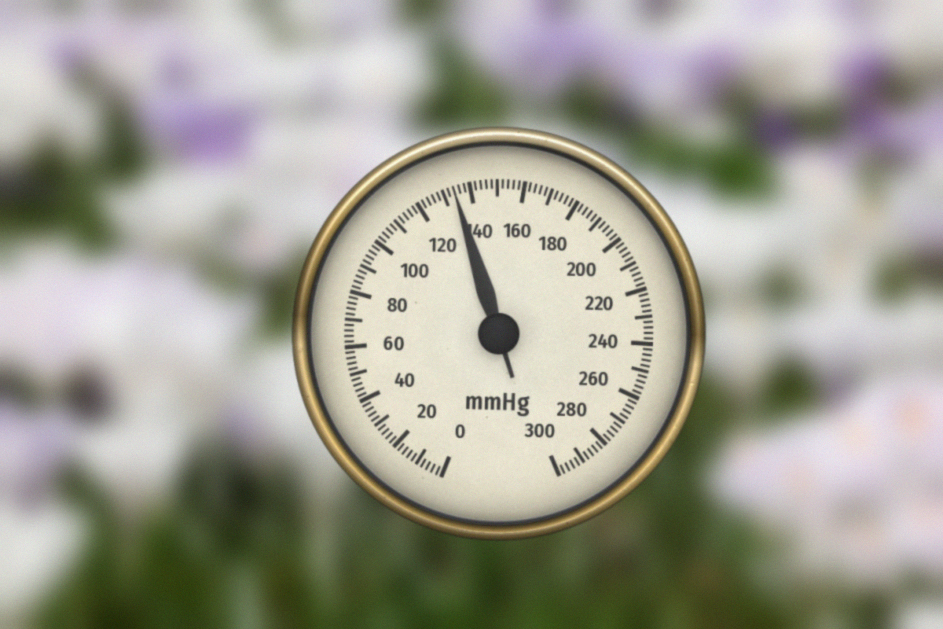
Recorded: 134 mmHg
